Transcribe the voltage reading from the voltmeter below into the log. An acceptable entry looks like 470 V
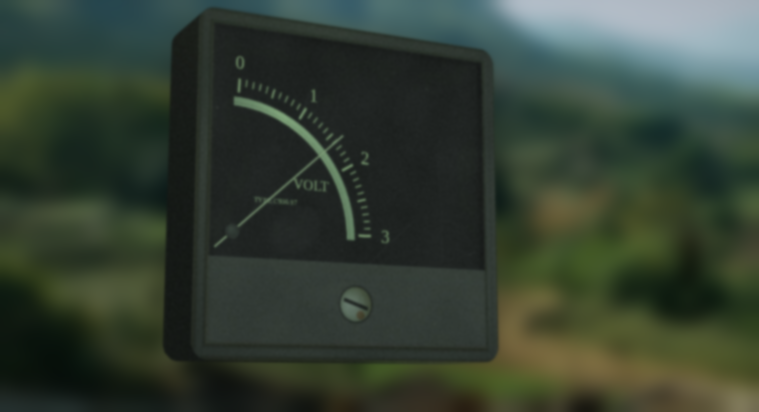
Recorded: 1.6 V
